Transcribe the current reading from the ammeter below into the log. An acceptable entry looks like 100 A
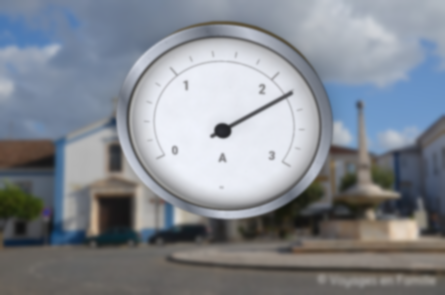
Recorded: 2.2 A
